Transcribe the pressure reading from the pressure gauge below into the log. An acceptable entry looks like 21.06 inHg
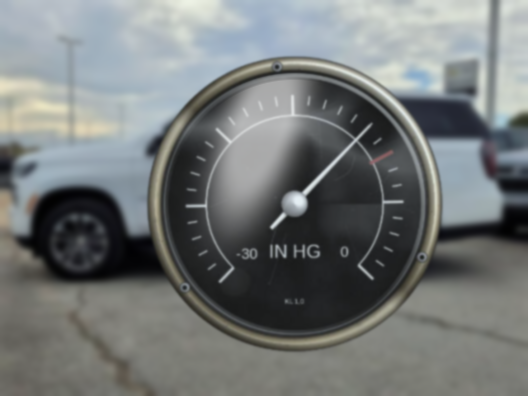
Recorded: -10 inHg
